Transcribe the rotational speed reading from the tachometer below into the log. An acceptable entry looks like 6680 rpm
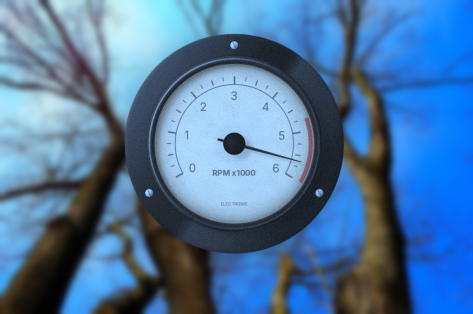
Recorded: 5625 rpm
